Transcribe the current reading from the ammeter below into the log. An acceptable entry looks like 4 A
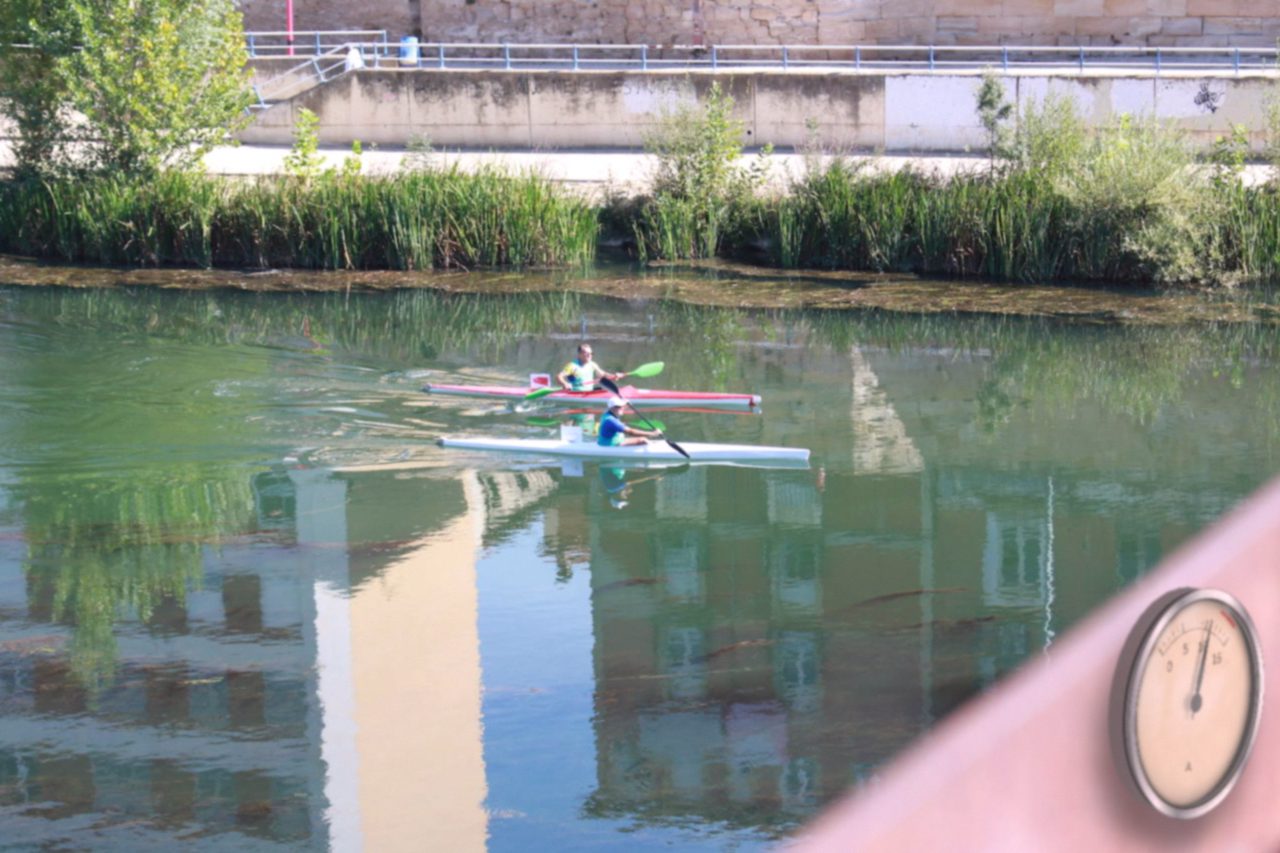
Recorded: 10 A
